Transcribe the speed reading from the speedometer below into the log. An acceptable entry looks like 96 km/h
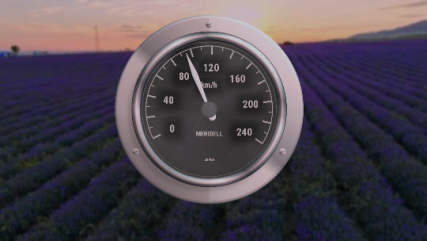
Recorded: 95 km/h
